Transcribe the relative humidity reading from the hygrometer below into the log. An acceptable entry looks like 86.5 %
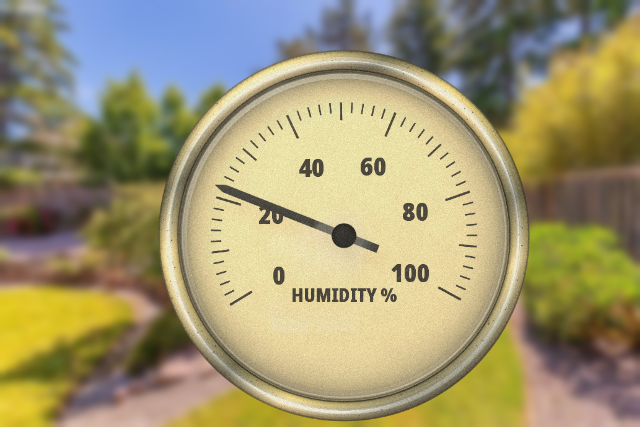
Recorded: 22 %
